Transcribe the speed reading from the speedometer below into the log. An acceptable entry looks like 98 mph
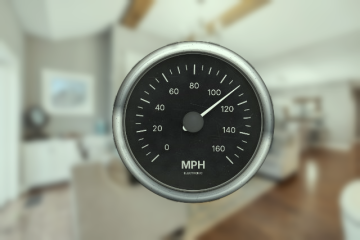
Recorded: 110 mph
